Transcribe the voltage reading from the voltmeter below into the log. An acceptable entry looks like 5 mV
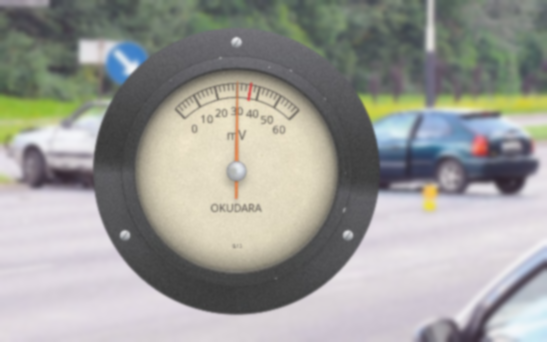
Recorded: 30 mV
